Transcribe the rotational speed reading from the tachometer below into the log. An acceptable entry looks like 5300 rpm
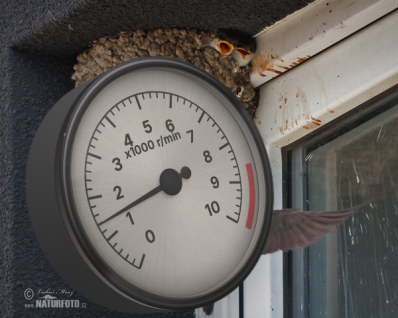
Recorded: 1400 rpm
